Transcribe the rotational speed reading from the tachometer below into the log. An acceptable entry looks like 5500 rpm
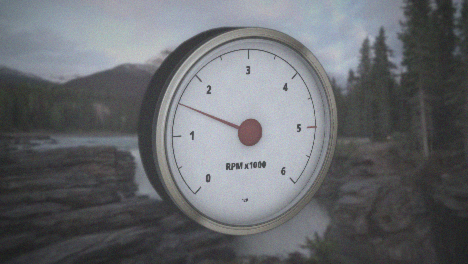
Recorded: 1500 rpm
